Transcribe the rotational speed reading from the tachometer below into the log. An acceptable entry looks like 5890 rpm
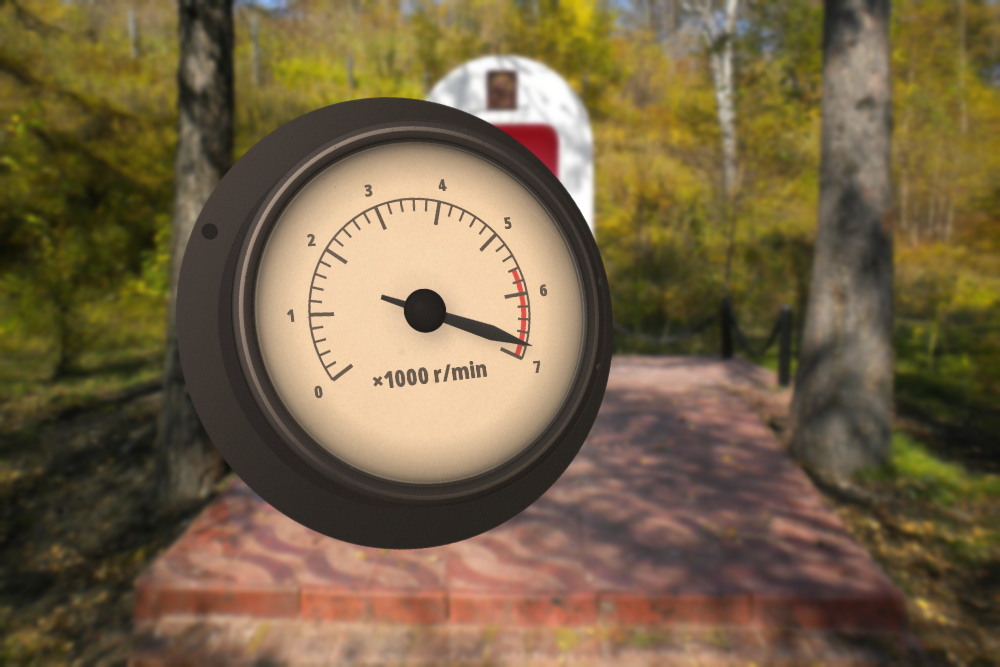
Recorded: 6800 rpm
